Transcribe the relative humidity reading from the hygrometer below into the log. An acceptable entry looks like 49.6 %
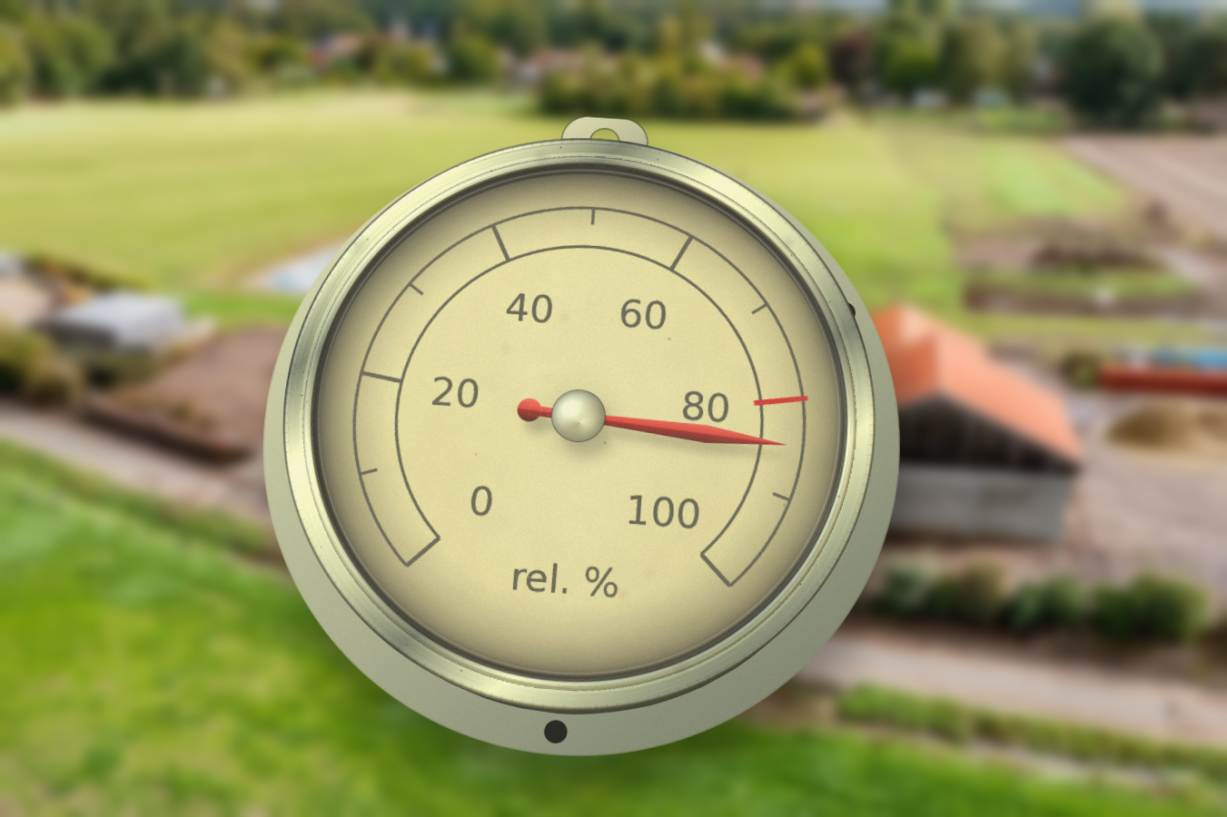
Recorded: 85 %
